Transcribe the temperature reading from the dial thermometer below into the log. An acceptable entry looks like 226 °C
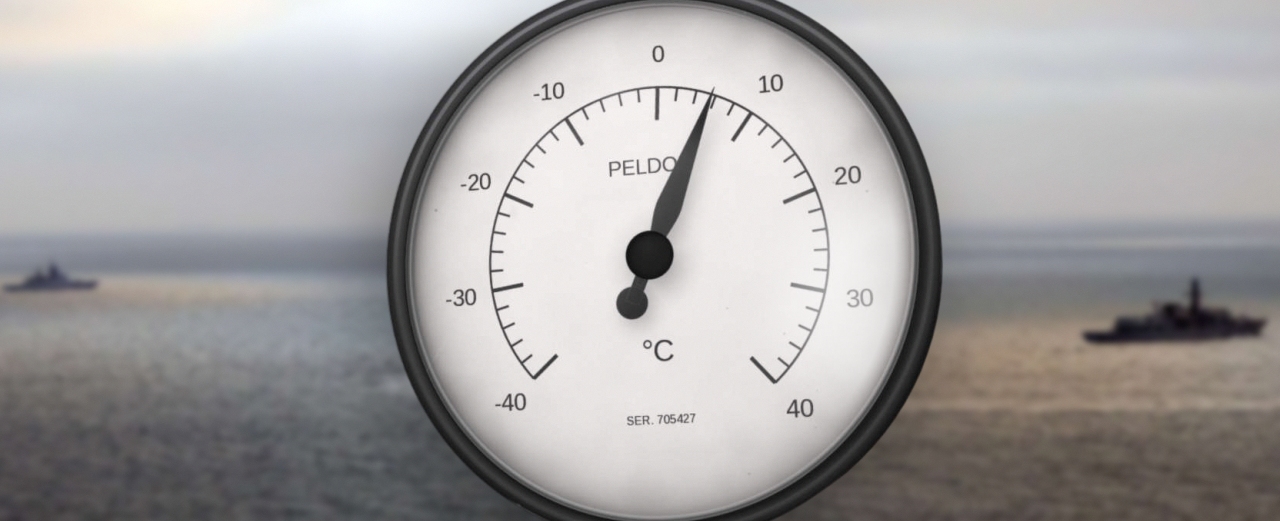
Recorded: 6 °C
